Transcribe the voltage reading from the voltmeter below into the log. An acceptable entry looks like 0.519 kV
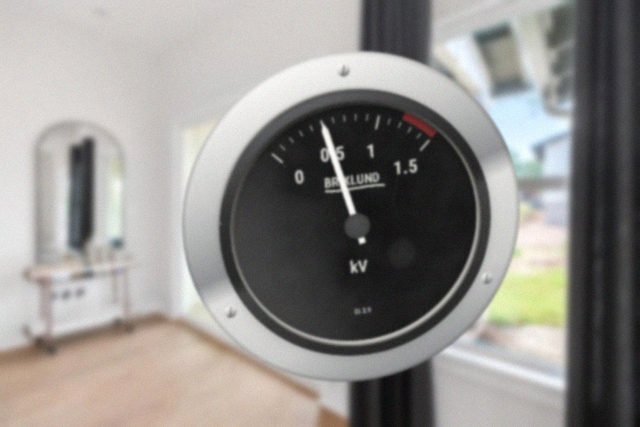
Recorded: 0.5 kV
